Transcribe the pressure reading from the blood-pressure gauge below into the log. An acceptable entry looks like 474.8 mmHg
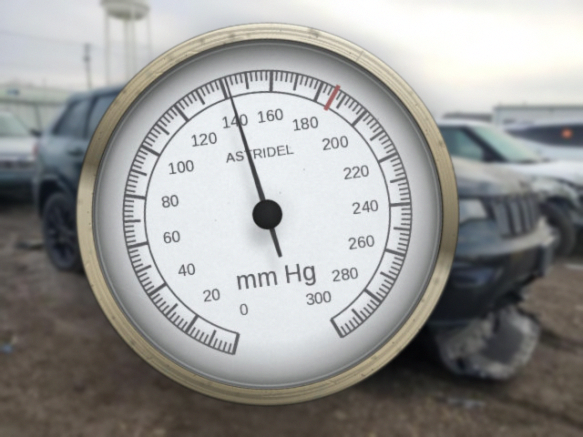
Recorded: 142 mmHg
